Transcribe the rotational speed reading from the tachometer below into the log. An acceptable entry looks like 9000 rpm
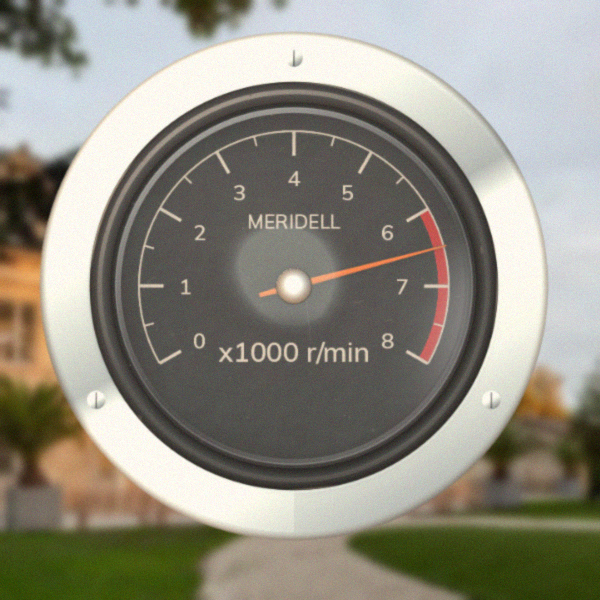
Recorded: 6500 rpm
